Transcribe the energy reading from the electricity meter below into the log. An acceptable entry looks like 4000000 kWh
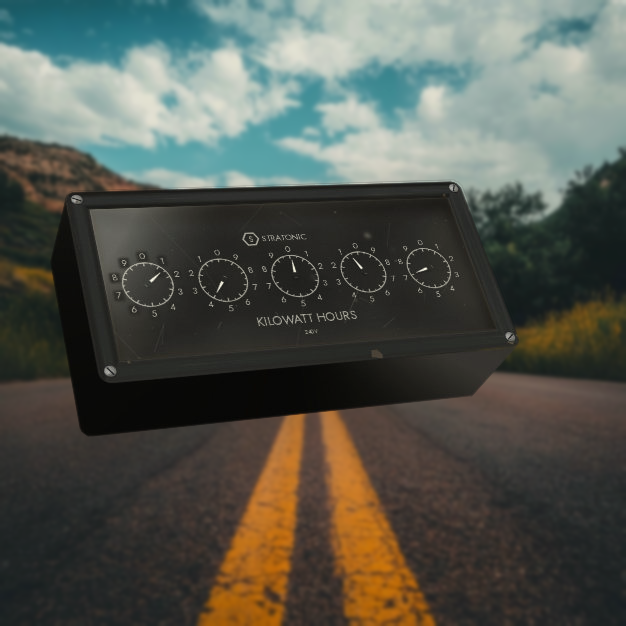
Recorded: 14007 kWh
